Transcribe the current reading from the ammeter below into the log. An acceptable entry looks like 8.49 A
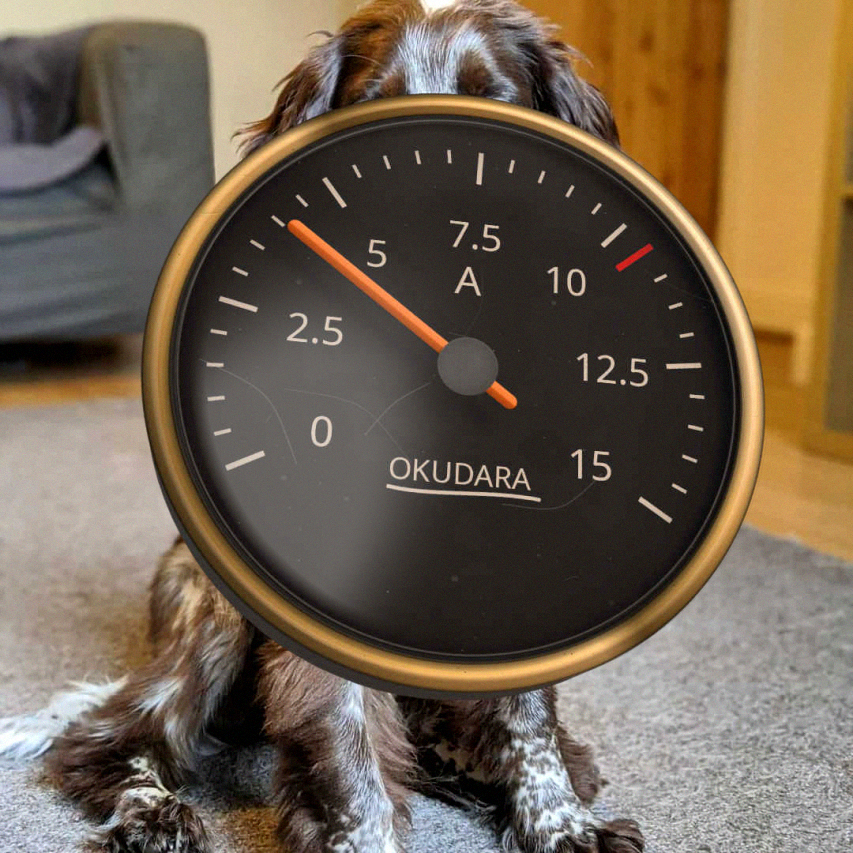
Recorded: 4 A
